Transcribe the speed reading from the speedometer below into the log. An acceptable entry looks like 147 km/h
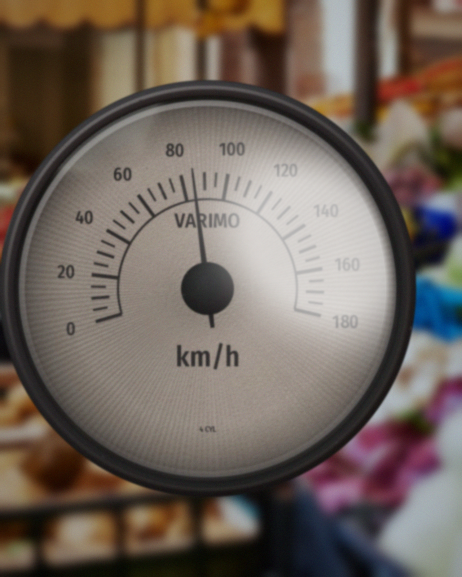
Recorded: 85 km/h
